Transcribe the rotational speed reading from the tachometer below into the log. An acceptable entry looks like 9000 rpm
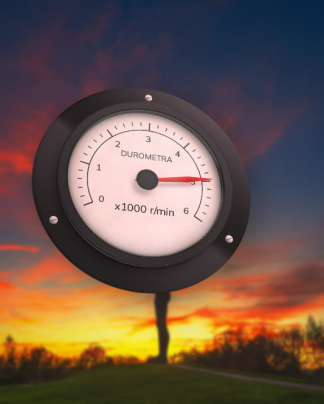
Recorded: 5000 rpm
